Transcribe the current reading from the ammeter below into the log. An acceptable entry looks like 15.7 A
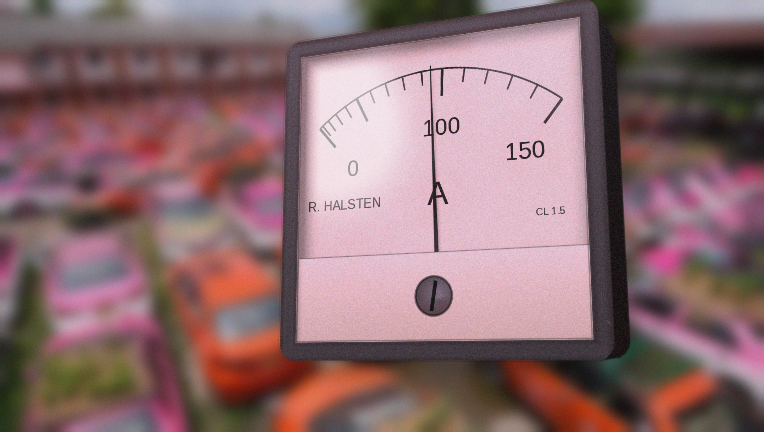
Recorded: 95 A
